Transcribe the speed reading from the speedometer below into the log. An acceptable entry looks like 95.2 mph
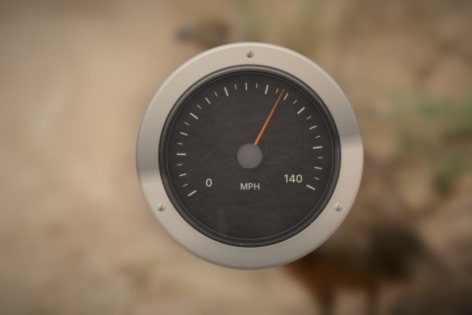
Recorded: 87.5 mph
